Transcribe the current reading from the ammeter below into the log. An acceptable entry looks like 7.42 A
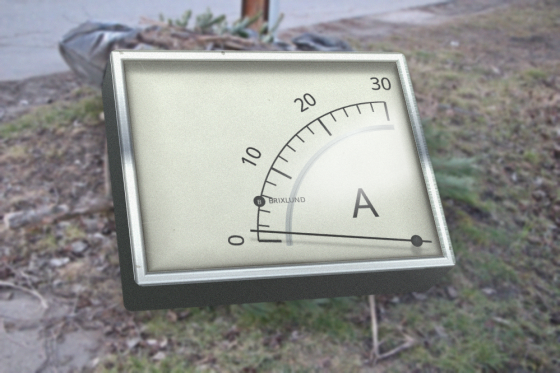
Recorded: 1 A
